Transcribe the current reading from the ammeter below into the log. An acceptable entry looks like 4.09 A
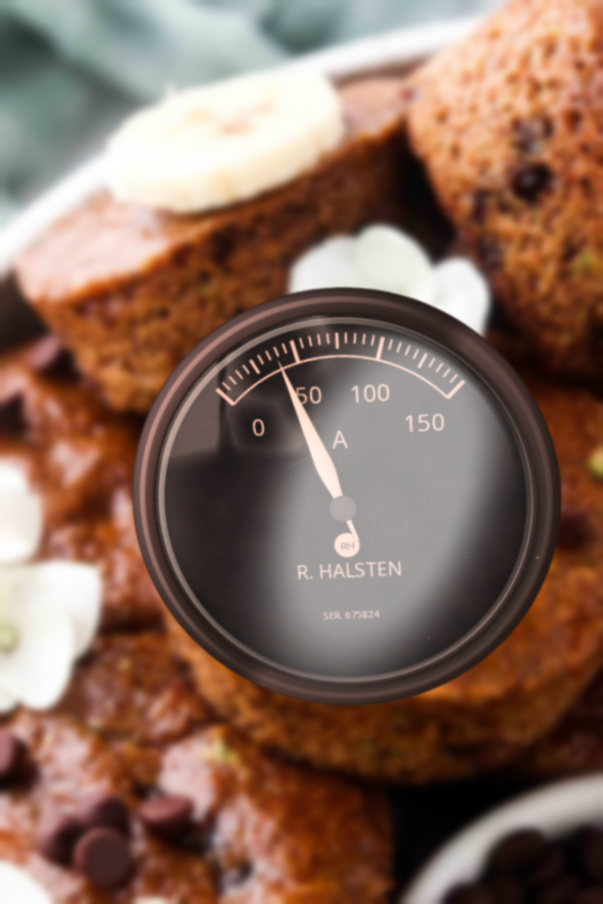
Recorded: 40 A
